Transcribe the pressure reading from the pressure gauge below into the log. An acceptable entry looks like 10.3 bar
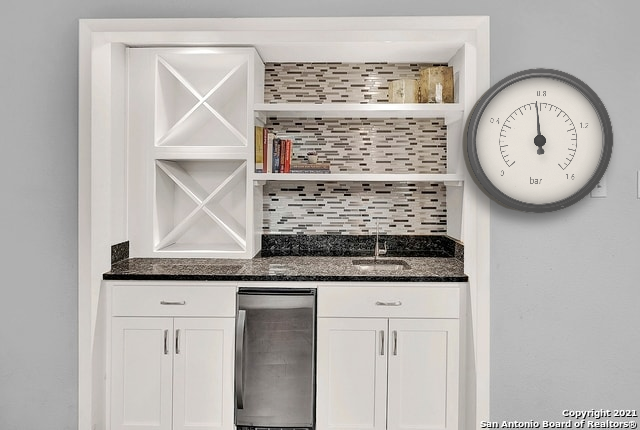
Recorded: 0.75 bar
